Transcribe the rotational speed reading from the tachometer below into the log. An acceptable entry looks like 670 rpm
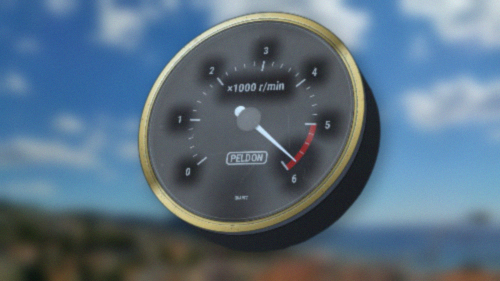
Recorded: 5800 rpm
